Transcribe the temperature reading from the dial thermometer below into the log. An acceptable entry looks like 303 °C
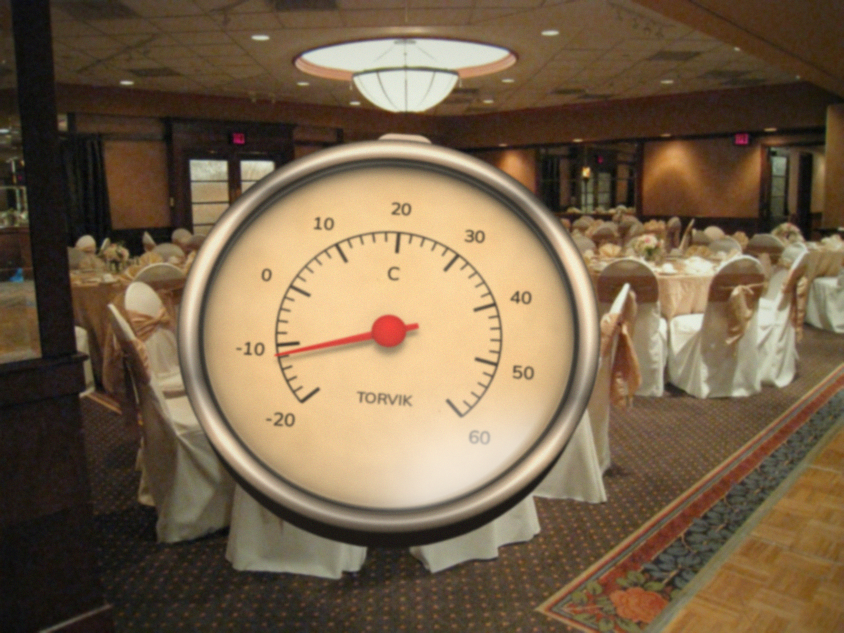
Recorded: -12 °C
